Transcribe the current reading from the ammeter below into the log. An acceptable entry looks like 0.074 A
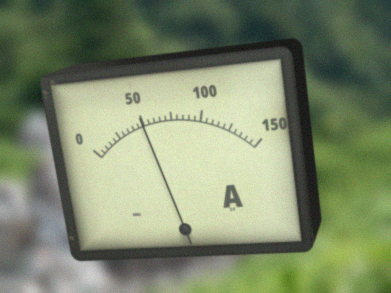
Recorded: 50 A
